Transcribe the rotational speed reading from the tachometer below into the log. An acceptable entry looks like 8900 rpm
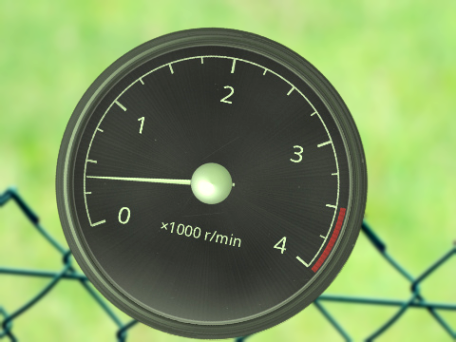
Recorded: 375 rpm
